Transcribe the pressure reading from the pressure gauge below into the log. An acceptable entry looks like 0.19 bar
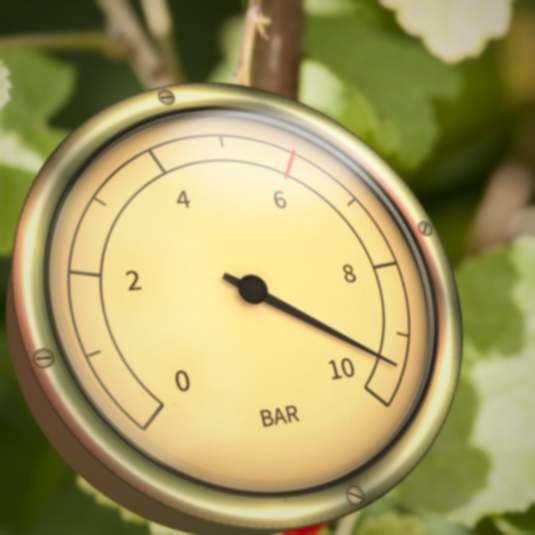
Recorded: 9.5 bar
